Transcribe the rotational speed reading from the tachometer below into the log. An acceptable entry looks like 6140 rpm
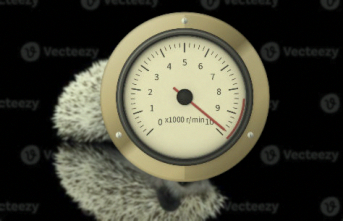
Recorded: 9800 rpm
